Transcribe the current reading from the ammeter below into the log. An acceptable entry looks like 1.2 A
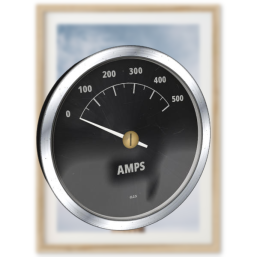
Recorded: 0 A
